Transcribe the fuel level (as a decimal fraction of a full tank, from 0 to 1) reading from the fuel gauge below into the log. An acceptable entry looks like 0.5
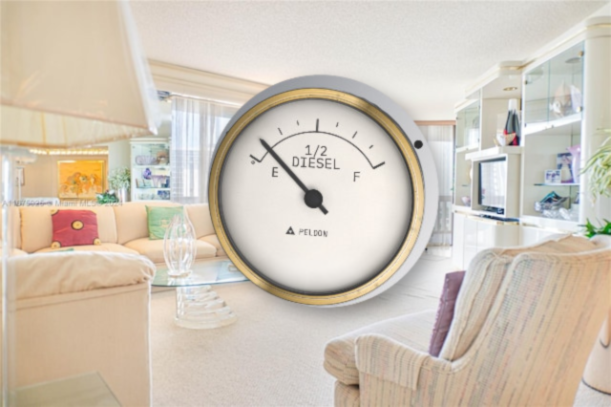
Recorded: 0.125
